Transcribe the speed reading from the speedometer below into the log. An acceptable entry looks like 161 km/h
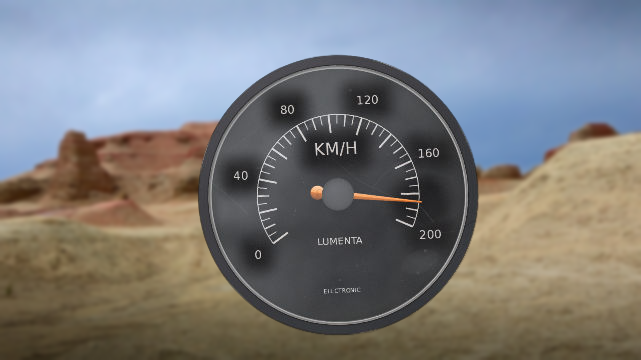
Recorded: 185 km/h
